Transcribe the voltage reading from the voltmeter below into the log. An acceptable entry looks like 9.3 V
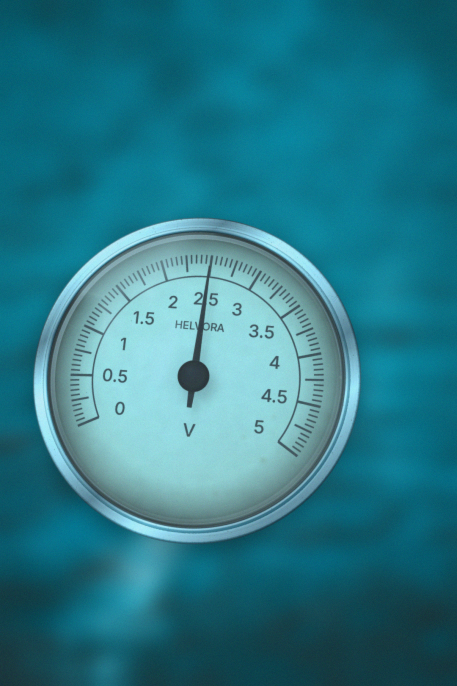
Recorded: 2.5 V
